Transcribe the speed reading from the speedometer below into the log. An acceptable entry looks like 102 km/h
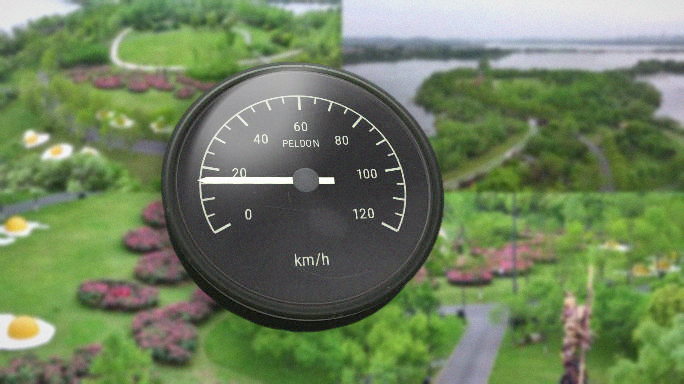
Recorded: 15 km/h
